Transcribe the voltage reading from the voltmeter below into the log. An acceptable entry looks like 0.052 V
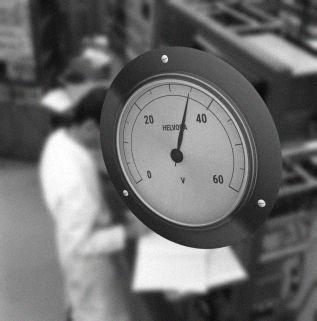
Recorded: 35 V
